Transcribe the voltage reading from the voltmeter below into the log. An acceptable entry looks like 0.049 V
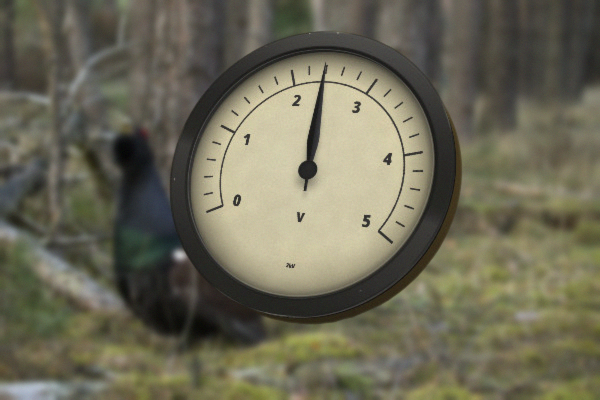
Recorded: 2.4 V
